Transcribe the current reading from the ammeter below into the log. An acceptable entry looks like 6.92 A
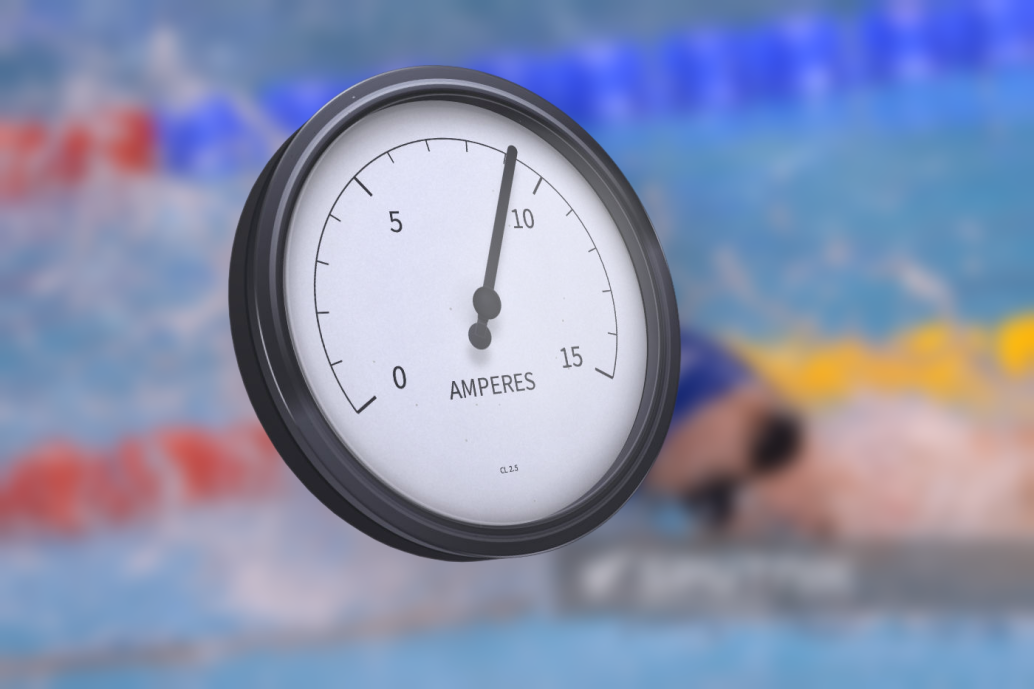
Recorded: 9 A
